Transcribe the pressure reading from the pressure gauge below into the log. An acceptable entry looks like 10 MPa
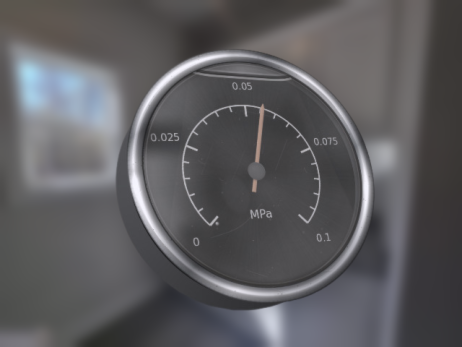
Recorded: 0.055 MPa
